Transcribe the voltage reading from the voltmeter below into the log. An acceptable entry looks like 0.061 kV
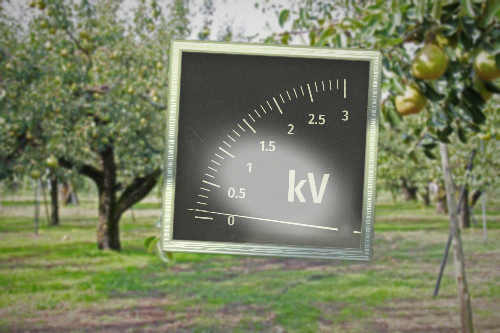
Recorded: 0.1 kV
